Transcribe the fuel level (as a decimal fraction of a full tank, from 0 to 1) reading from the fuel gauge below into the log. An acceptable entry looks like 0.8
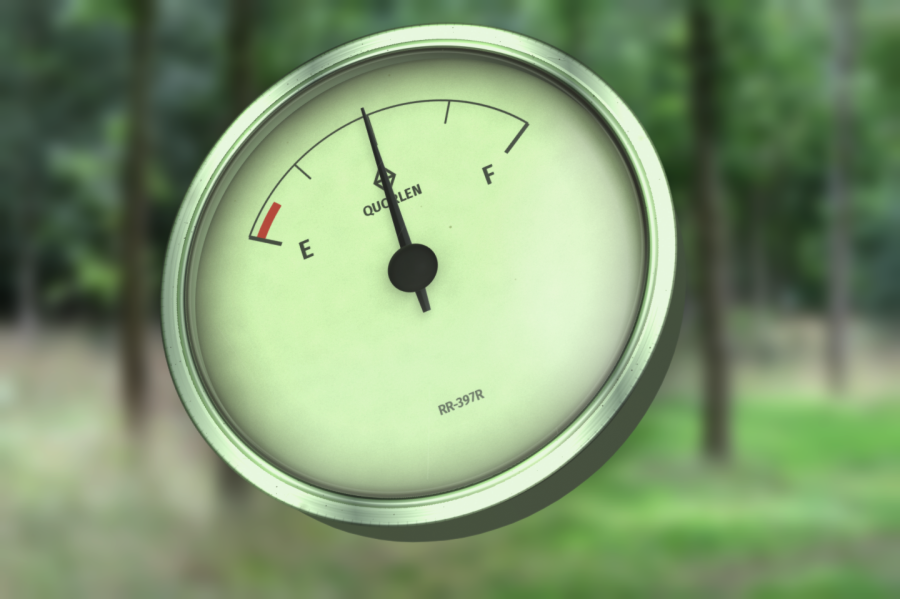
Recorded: 0.5
